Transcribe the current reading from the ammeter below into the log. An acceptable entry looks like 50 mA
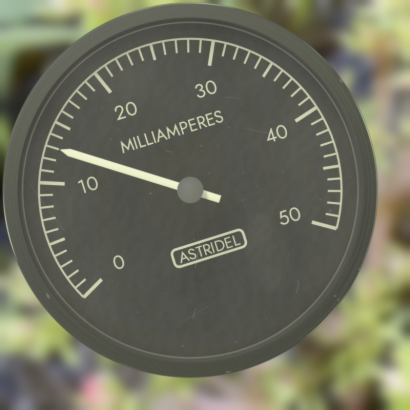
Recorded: 13 mA
